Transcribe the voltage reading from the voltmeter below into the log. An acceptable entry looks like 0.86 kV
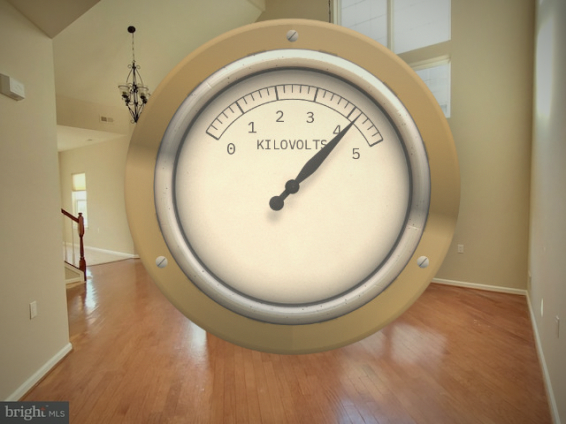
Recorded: 4.2 kV
